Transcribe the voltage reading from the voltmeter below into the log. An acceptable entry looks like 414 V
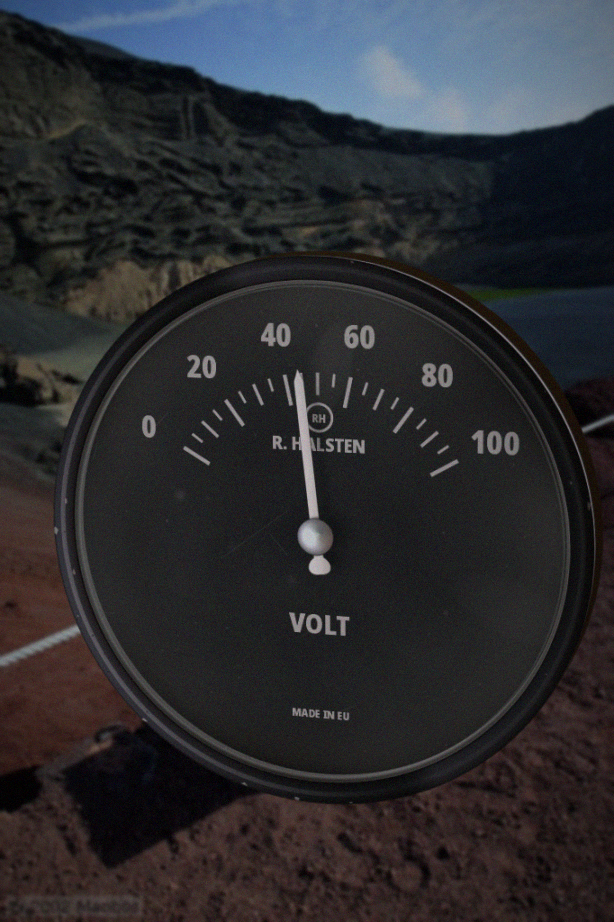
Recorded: 45 V
